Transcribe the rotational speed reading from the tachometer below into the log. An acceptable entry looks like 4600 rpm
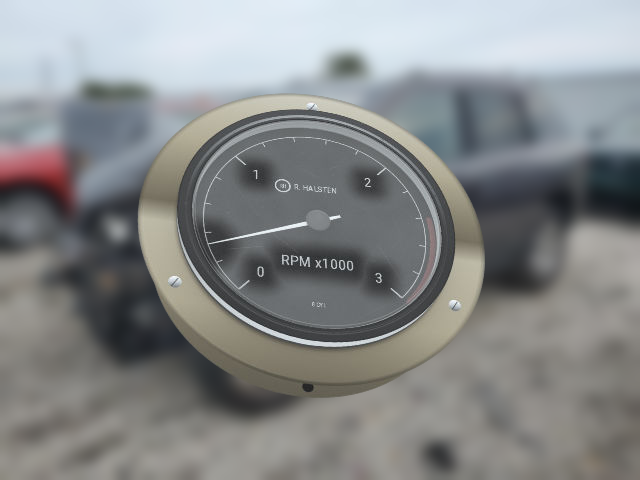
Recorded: 300 rpm
